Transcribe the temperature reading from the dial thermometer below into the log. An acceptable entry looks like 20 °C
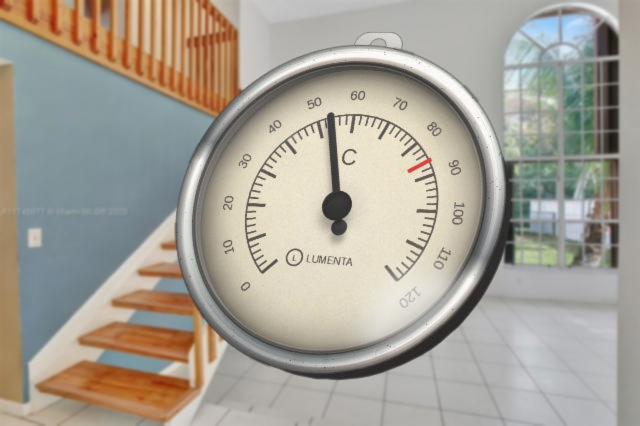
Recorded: 54 °C
